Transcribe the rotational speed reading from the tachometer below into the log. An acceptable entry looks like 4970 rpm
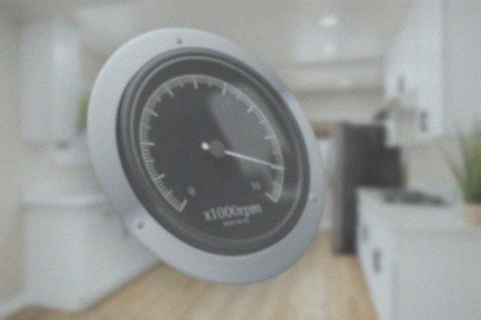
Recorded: 9000 rpm
